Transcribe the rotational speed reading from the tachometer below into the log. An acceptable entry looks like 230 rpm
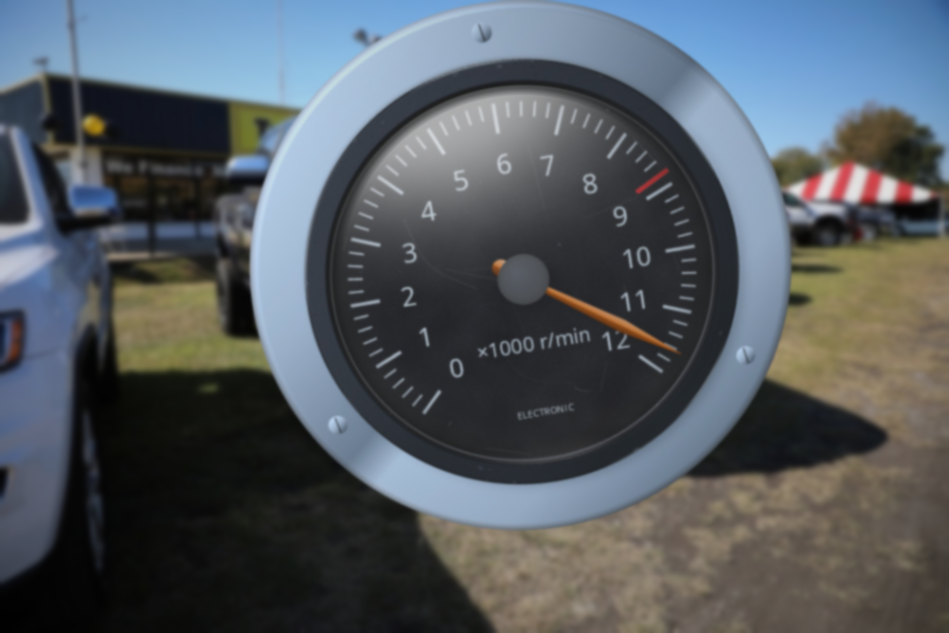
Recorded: 11600 rpm
